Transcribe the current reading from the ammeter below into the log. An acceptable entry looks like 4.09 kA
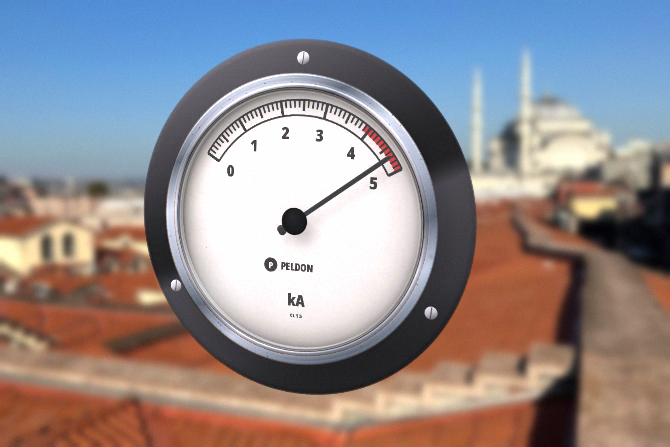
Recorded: 4.7 kA
